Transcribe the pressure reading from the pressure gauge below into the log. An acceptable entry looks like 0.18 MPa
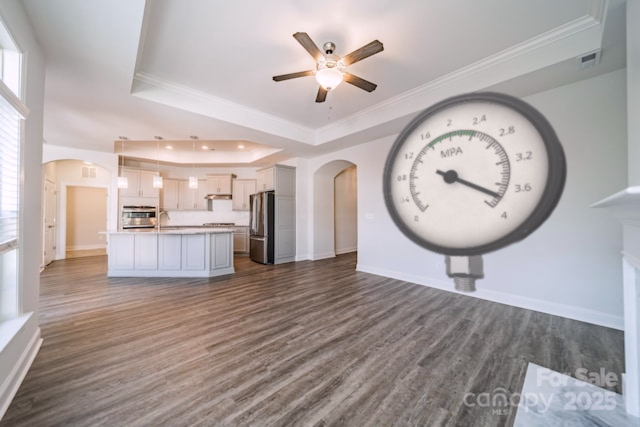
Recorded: 3.8 MPa
